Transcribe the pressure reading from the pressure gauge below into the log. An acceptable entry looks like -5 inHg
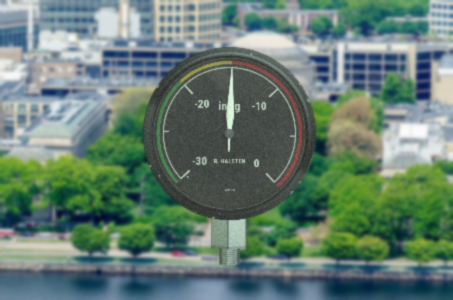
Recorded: -15 inHg
